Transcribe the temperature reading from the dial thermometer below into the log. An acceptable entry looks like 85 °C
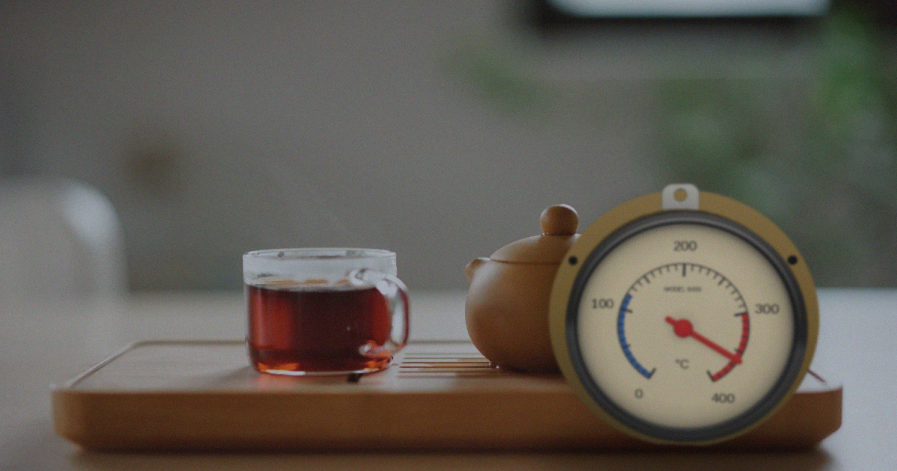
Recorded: 360 °C
